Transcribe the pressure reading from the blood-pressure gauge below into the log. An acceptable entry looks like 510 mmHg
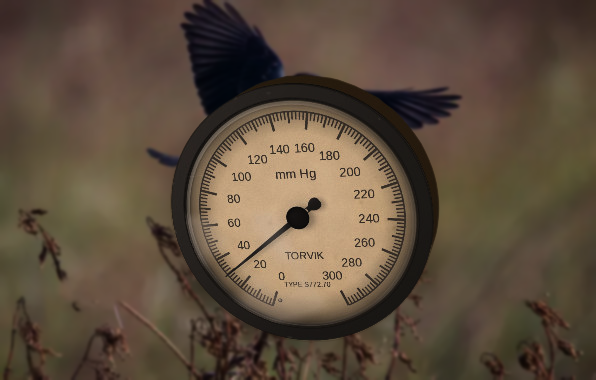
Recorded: 30 mmHg
